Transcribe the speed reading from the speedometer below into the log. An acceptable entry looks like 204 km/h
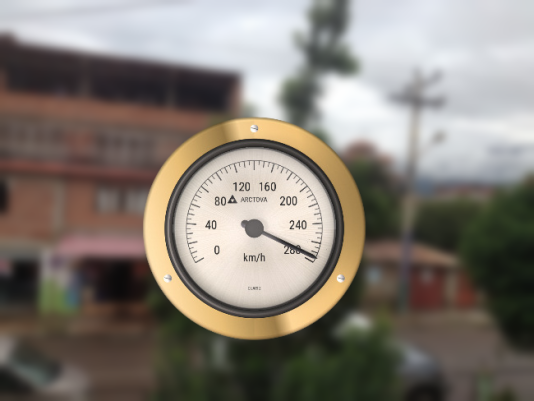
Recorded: 275 km/h
